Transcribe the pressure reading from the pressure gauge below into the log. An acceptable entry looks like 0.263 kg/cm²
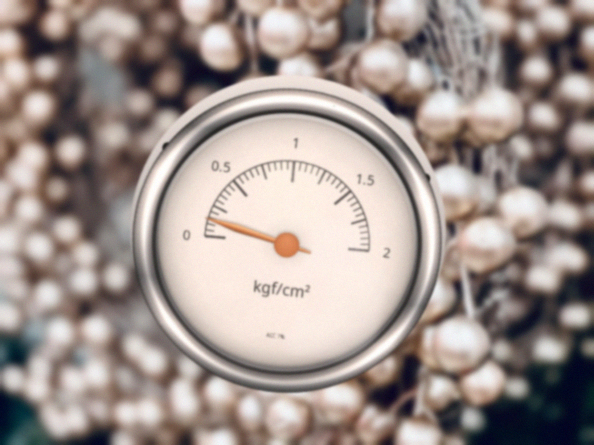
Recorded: 0.15 kg/cm²
